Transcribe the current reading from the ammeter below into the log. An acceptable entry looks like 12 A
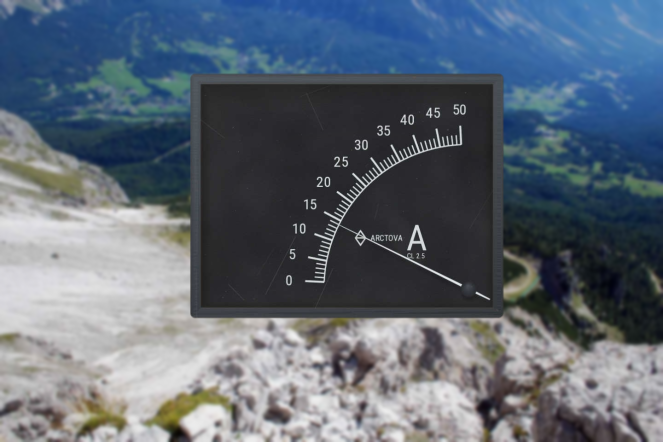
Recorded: 14 A
